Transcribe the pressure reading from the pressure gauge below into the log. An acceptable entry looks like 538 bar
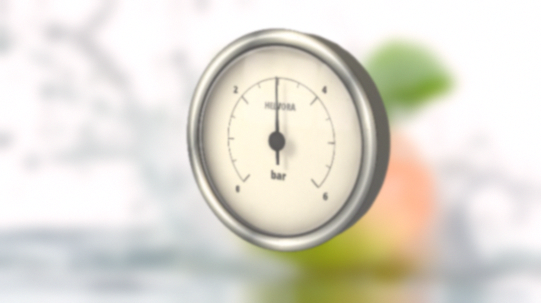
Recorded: 3 bar
